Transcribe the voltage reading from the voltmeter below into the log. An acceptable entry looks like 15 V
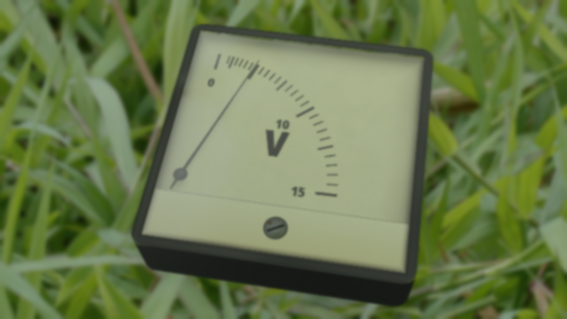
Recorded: 5 V
